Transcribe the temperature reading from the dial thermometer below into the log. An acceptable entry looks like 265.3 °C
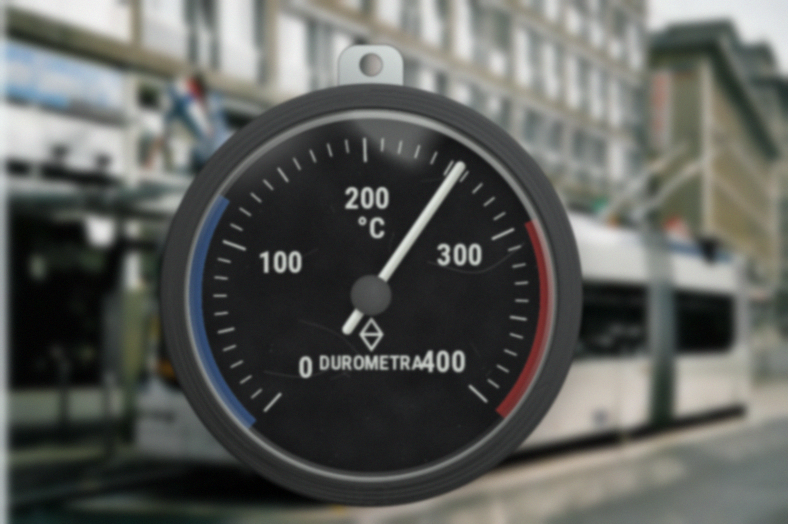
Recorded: 255 °C
